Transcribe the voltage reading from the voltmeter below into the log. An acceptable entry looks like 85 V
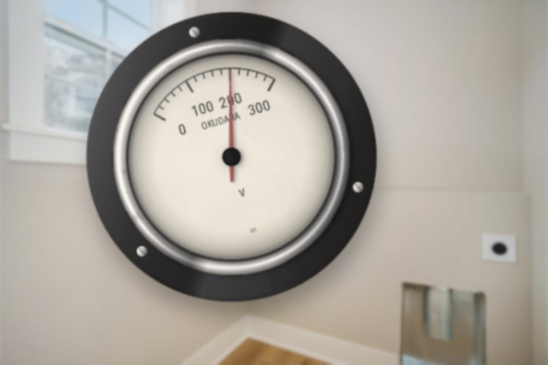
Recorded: 200 V
